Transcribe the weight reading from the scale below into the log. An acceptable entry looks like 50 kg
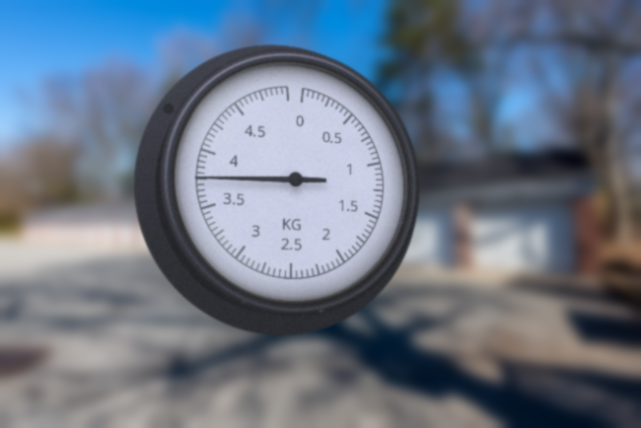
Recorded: 3.75 kg
